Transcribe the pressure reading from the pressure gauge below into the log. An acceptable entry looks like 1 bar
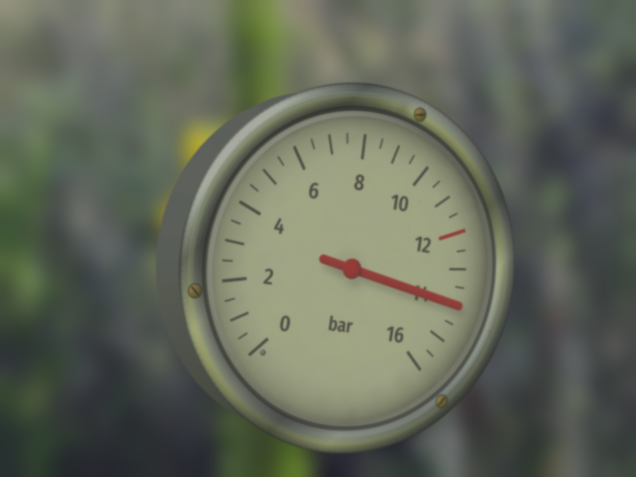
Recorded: 14 bar
